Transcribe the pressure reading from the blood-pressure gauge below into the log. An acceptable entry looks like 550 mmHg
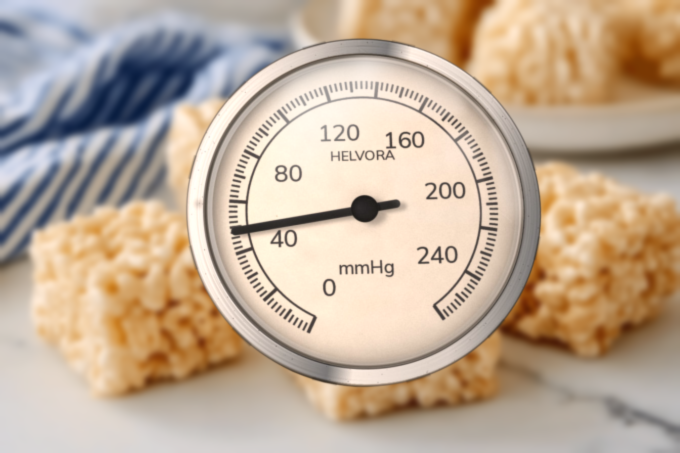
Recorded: 48 mmHg
